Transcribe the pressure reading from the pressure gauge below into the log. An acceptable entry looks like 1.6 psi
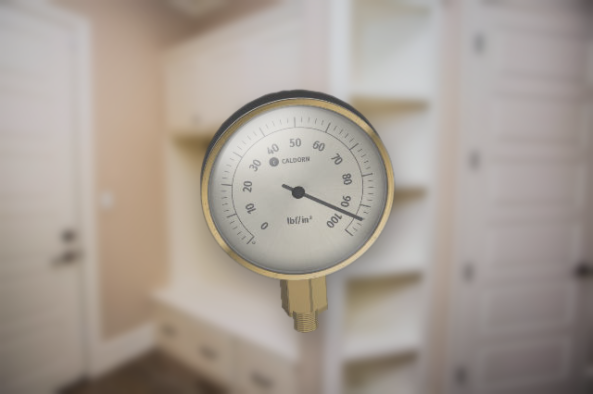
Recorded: 94 psi
